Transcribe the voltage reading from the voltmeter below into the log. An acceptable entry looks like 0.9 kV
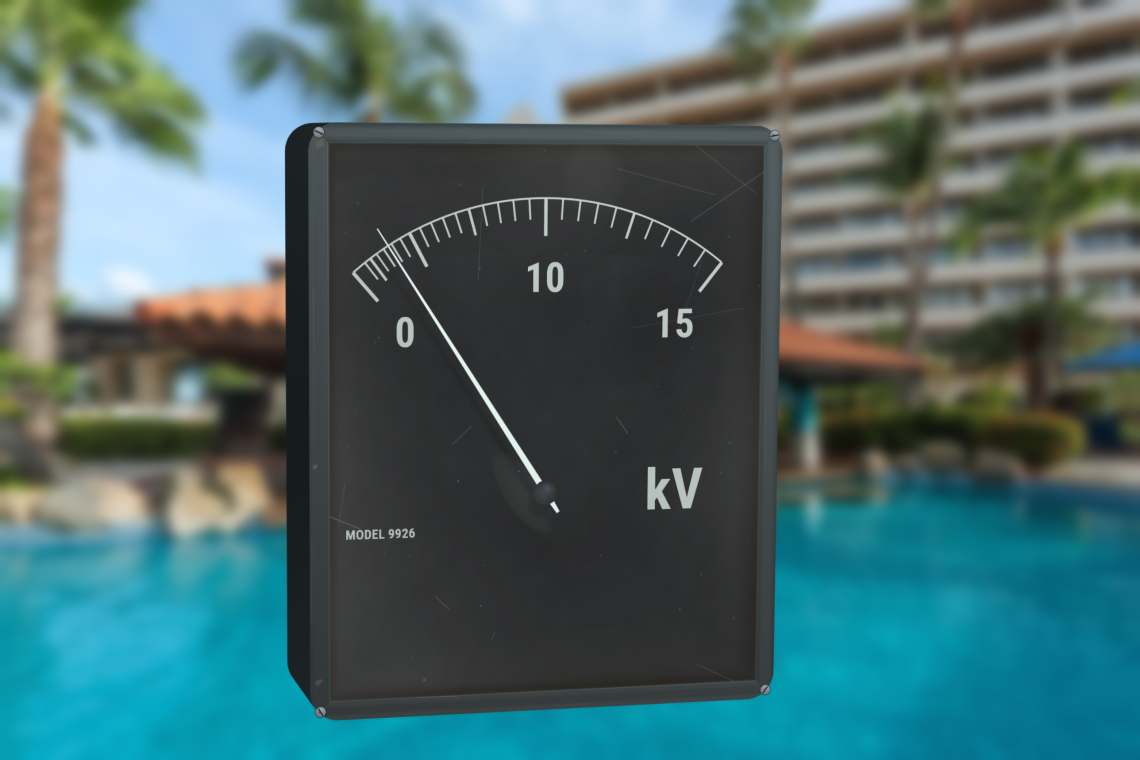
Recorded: 3.75 kV
